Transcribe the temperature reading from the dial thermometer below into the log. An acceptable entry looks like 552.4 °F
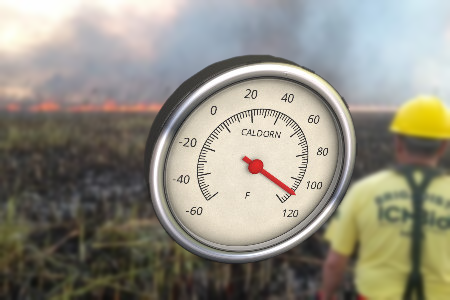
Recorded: 110 °F
